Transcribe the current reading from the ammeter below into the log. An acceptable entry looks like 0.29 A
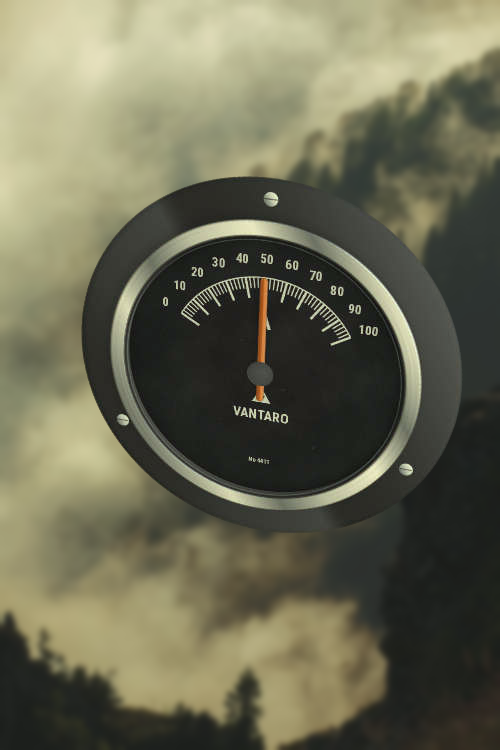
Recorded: 50 A
